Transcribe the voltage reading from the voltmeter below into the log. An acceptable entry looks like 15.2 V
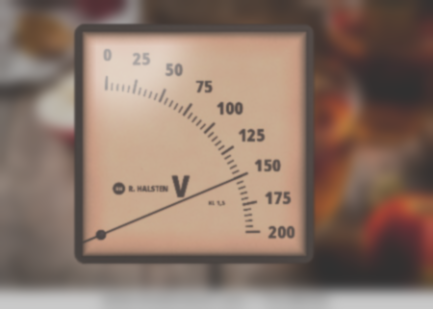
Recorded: 150 V
